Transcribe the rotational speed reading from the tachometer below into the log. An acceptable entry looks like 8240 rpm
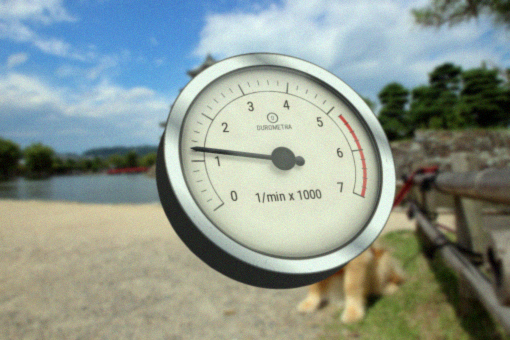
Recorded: 1200 rpm
